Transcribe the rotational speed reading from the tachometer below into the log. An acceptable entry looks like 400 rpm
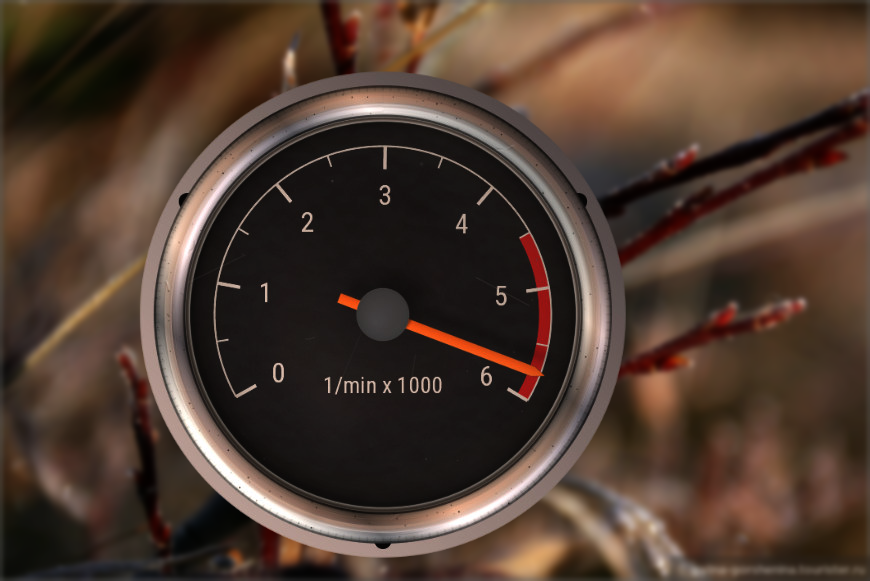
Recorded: 5750 rpm
